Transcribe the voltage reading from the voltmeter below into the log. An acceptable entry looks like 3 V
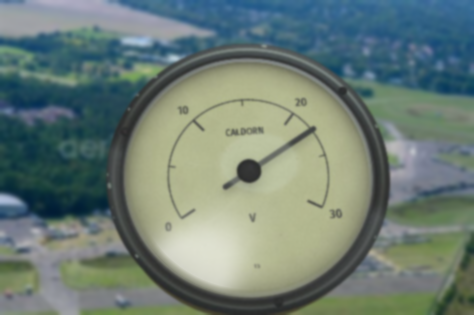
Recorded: 22.5 V
